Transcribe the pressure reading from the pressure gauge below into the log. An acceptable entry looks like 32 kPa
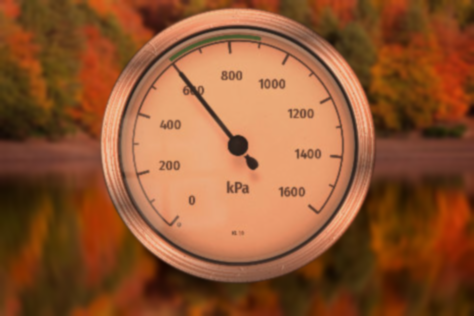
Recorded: 600 kPa
